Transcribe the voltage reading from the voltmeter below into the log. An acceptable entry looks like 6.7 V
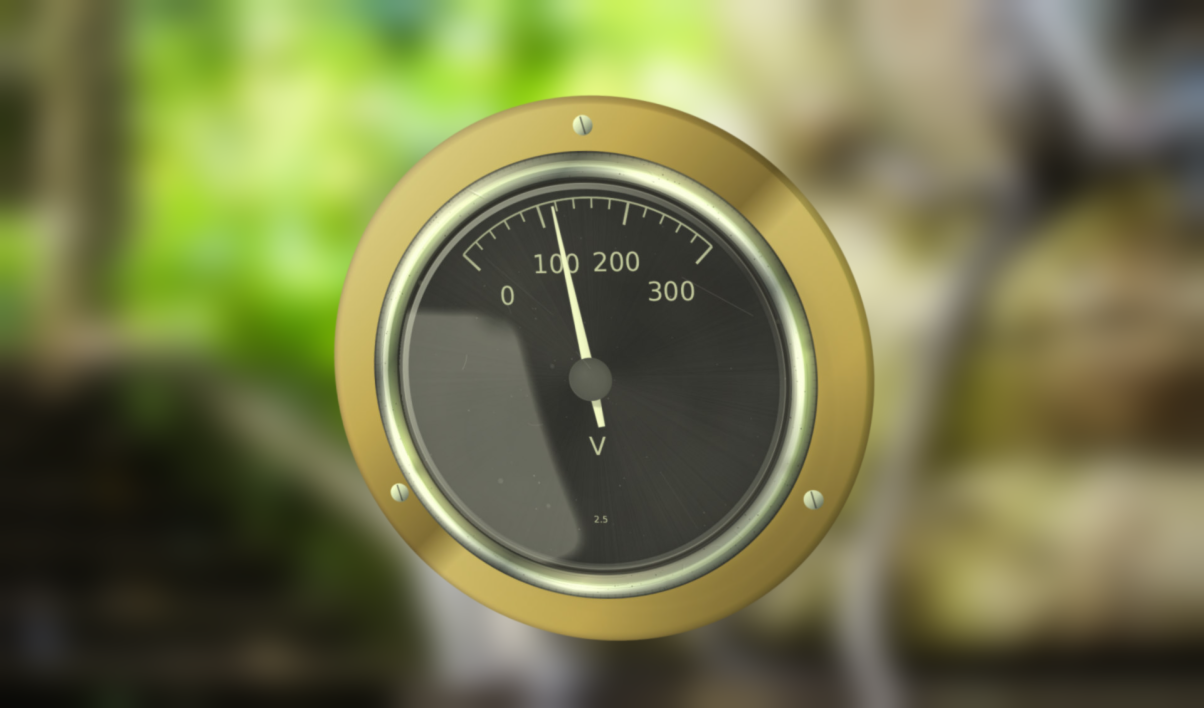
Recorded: 120 V
